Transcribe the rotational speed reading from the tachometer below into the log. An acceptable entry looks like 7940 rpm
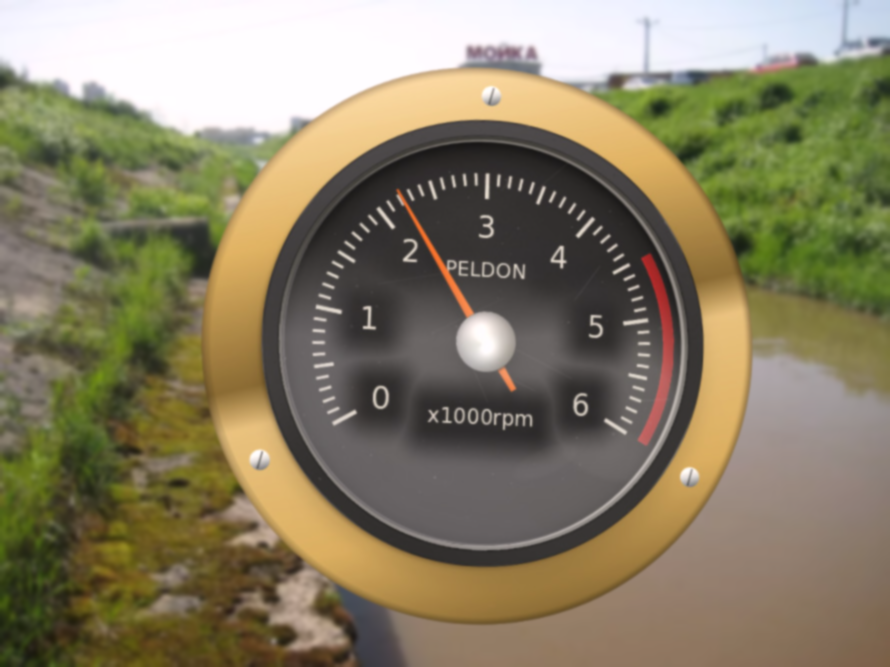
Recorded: 2200 rpm
